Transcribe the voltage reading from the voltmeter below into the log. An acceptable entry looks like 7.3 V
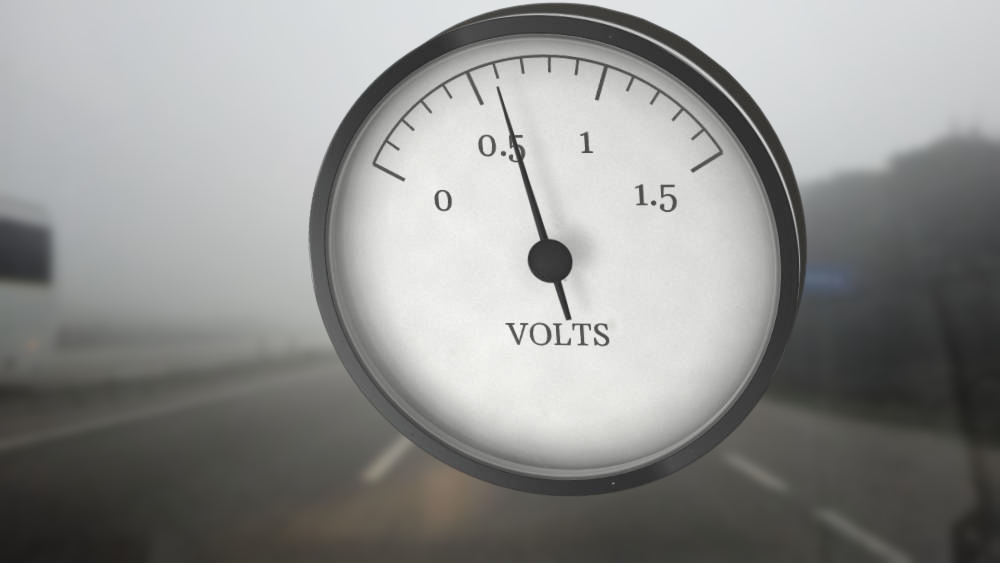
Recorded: 0.6 V
